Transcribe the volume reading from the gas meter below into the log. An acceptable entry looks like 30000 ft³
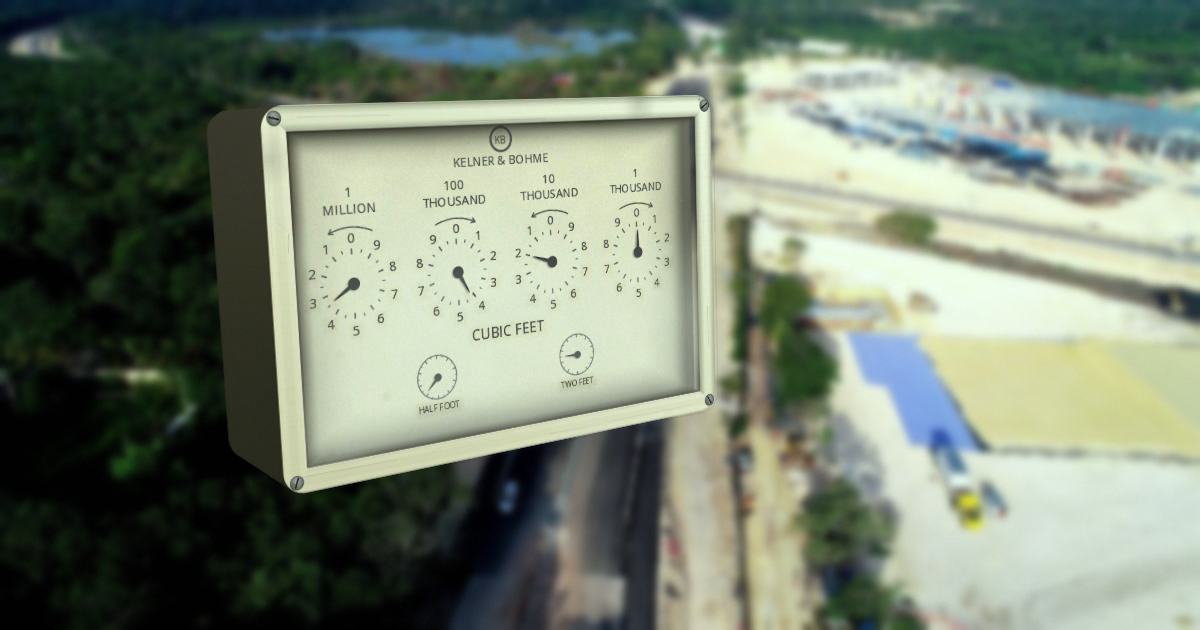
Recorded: 342000 ft³
